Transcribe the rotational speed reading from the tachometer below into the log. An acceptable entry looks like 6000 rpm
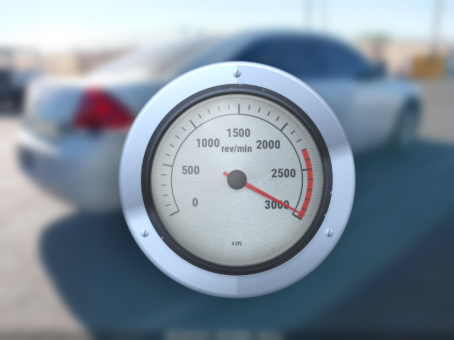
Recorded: 2950 rpm
